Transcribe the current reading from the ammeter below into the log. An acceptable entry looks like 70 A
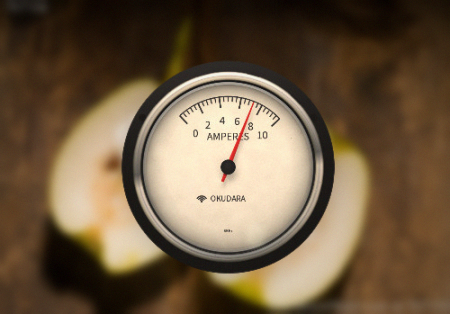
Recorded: 7.2 A
